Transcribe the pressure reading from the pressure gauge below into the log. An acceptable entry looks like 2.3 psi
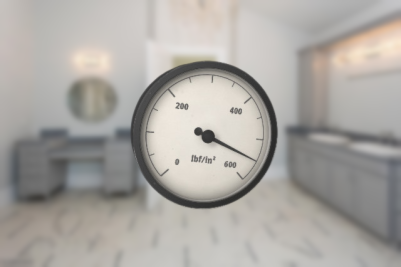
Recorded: 550 psi
